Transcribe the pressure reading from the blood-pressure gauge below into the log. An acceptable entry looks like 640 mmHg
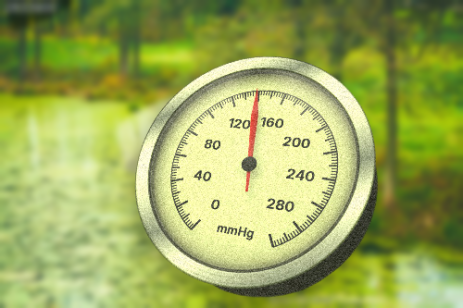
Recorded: 140 mmHg
